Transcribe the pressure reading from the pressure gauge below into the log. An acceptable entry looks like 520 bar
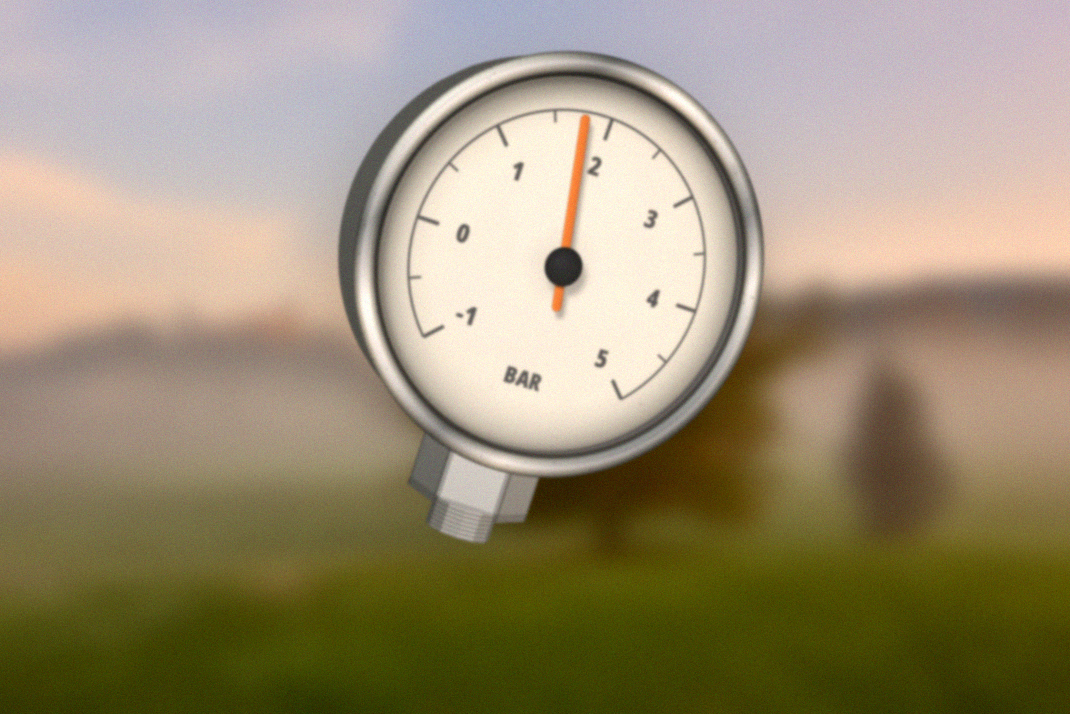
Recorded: 1.75 bar
